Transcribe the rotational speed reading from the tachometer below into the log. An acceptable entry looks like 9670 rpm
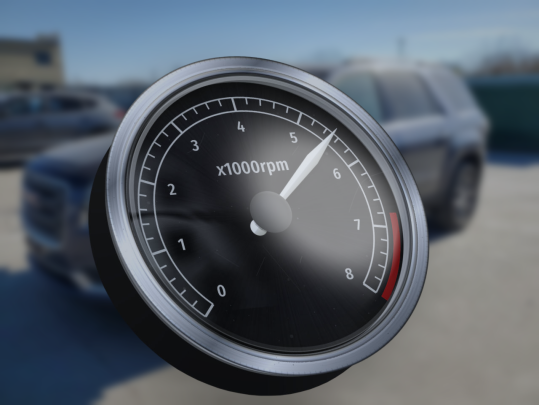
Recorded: 5500 rpm
